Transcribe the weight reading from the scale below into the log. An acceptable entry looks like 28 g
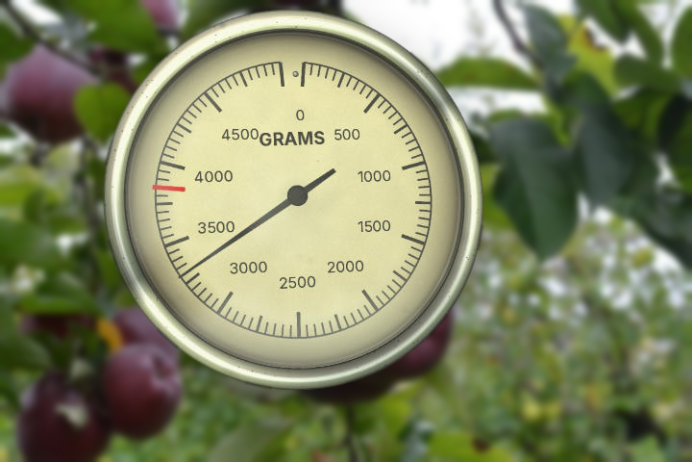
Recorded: 3300 g
